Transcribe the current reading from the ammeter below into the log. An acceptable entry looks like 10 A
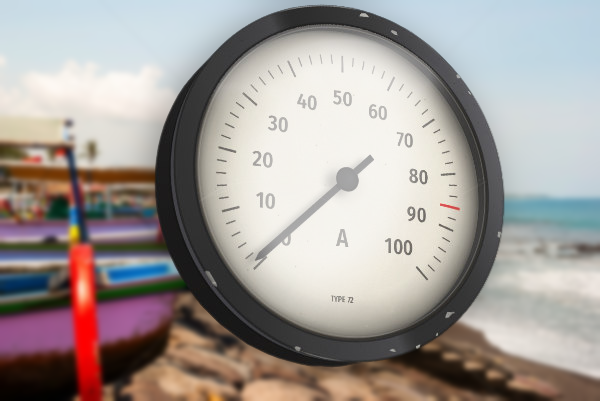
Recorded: 1 A
